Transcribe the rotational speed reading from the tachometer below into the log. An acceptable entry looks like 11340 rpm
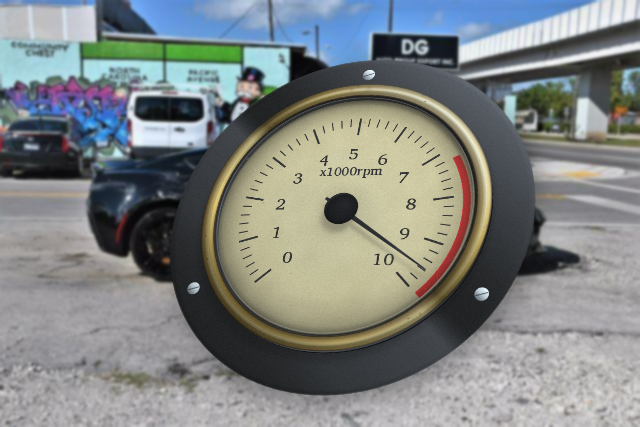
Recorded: 9600 rpm
